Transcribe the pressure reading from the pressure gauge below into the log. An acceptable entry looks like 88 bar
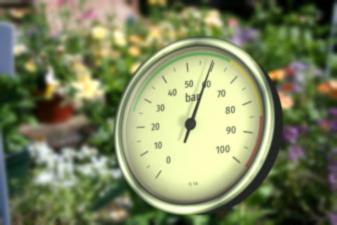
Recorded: 60 bar
